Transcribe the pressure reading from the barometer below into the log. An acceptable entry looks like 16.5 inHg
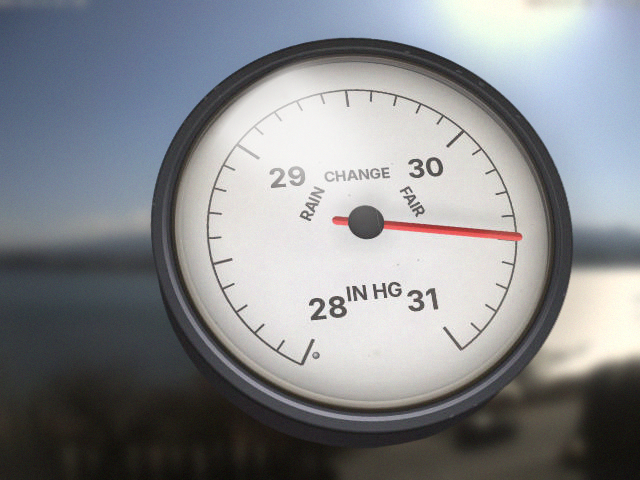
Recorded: 30.5 inHg
